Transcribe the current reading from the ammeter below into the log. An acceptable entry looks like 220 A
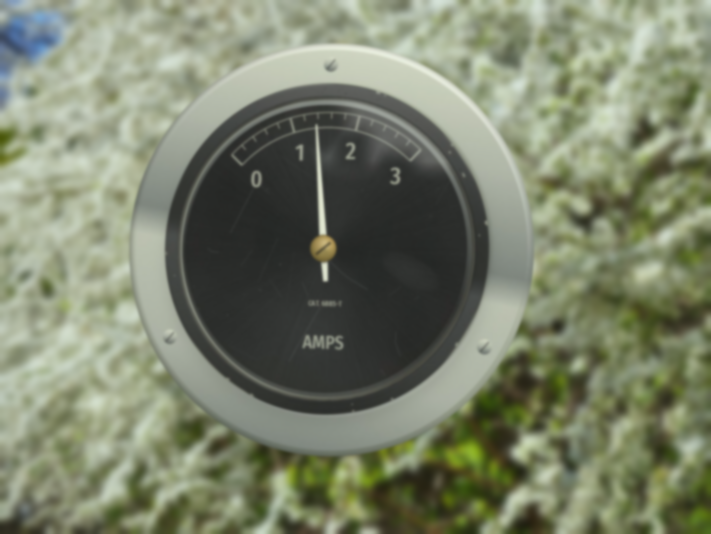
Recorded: 1.4 A
